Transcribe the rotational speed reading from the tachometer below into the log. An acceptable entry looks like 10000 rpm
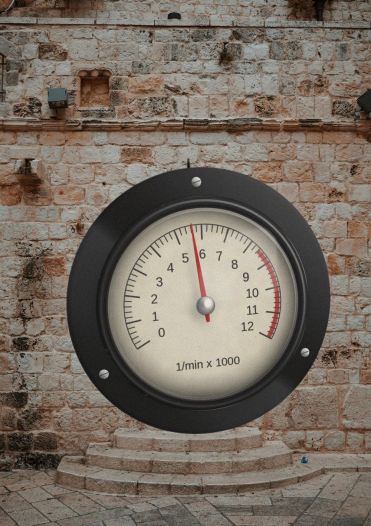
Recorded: 5600 rpm
